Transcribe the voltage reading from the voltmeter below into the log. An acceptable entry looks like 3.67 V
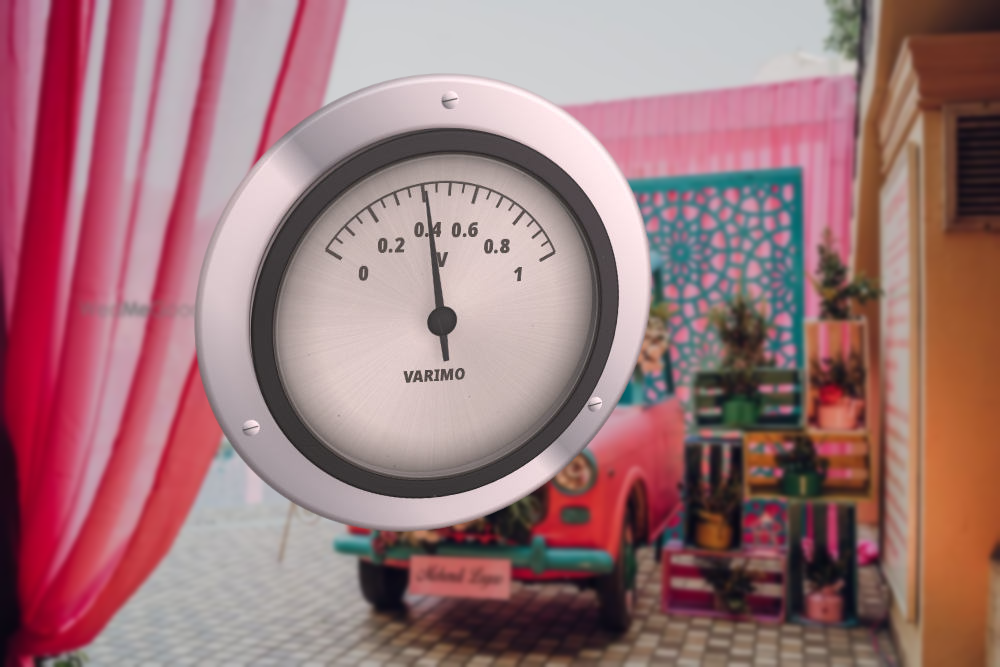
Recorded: 0.4 V
